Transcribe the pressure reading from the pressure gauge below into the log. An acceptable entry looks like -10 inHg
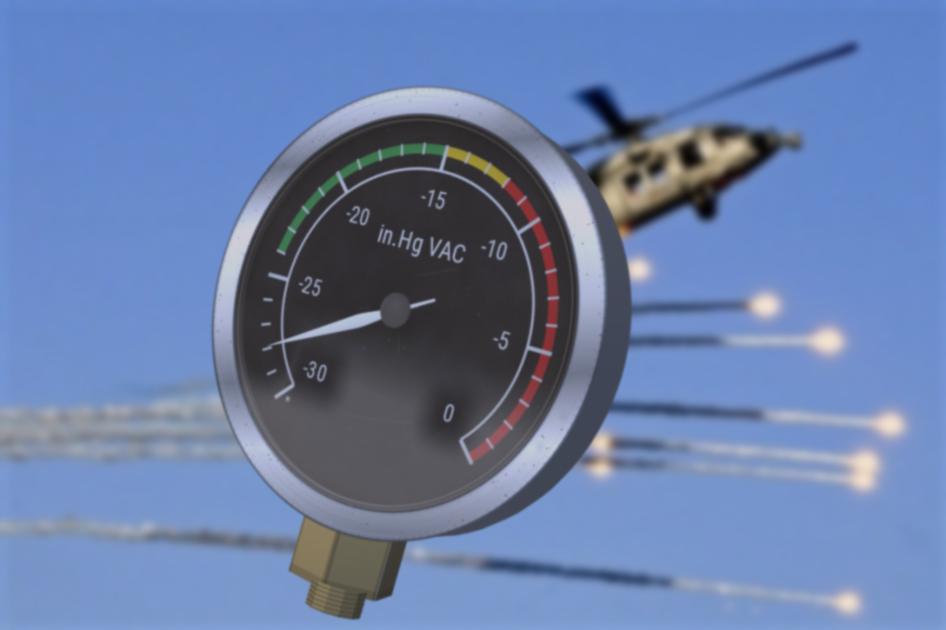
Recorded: -28 inHg
